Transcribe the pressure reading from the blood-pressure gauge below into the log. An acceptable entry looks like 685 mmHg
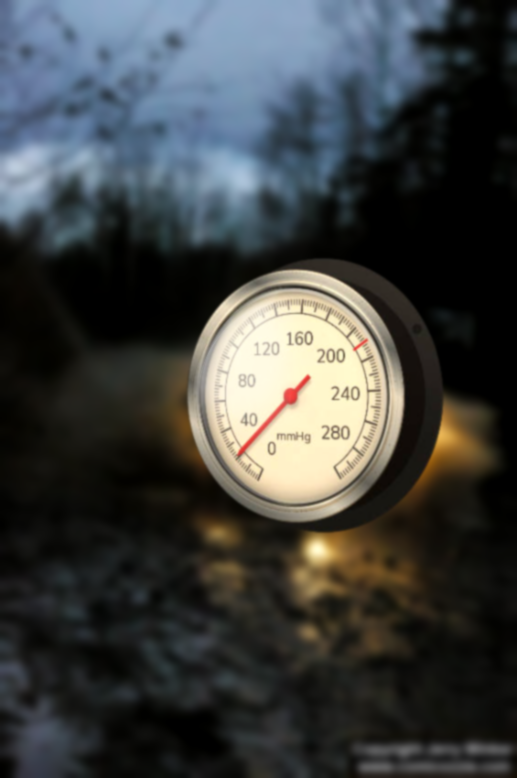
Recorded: 20 mmHg
